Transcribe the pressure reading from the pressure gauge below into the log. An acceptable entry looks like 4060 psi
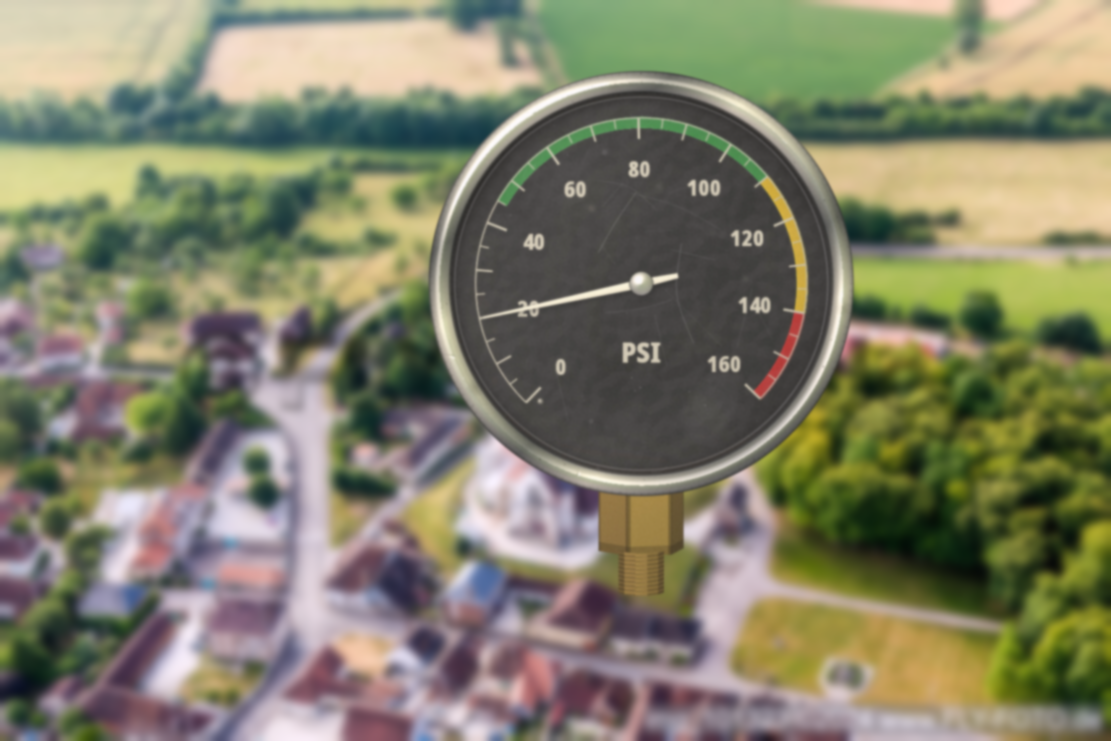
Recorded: 20 psi
